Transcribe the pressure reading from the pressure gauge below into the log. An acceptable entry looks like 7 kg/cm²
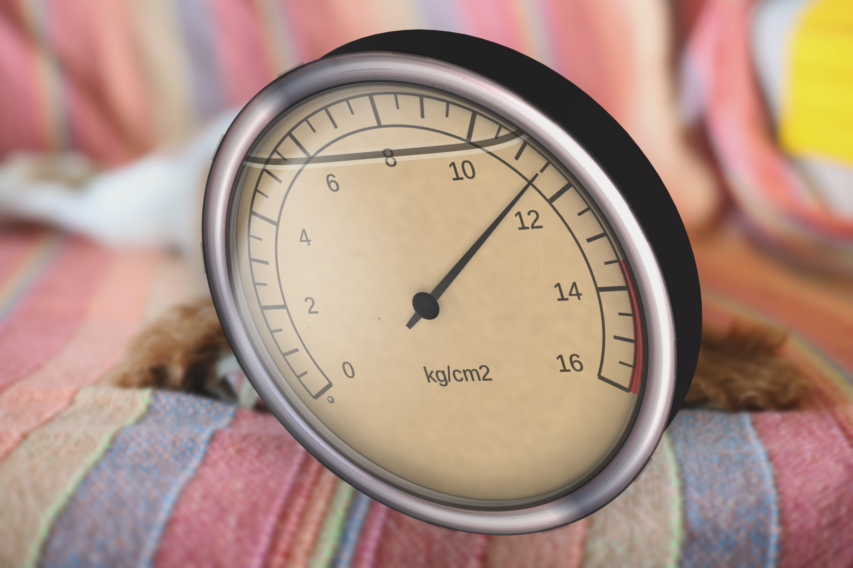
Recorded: 11.5 kg/cm²
